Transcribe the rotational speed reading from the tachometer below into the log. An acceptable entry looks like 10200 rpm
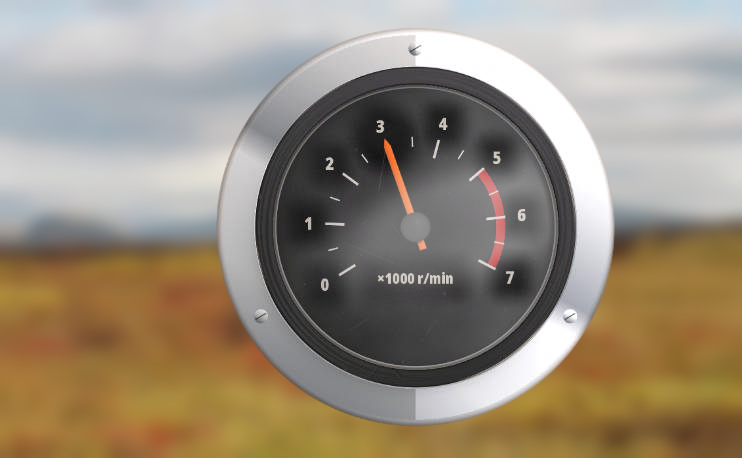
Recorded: 3000 rpm
